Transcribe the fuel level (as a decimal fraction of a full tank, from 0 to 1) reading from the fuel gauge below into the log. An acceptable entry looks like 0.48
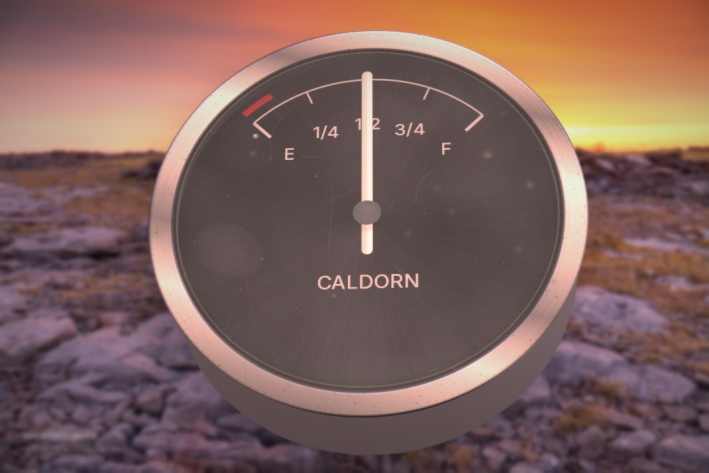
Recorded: 0.5
